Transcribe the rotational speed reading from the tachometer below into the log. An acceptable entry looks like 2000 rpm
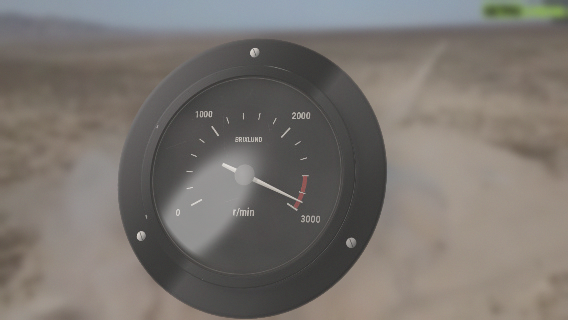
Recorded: 2900 rpm
